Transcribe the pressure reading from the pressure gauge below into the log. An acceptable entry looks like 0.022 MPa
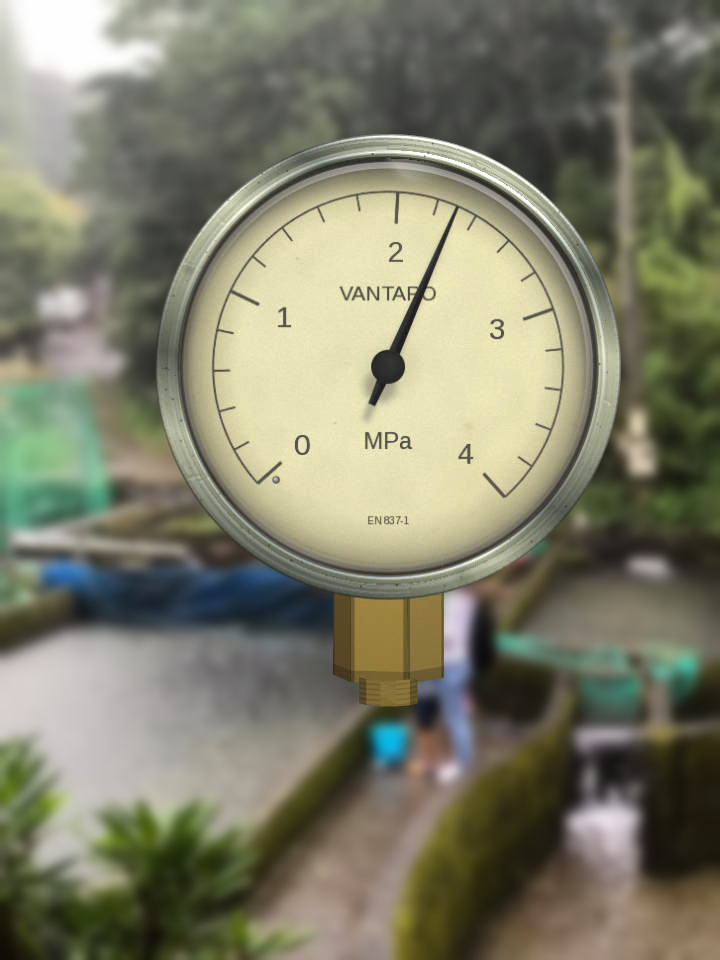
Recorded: 2.3 MPa
